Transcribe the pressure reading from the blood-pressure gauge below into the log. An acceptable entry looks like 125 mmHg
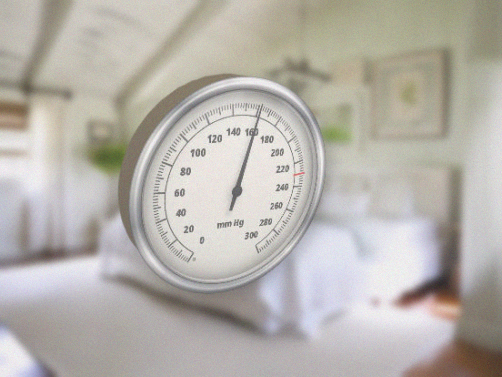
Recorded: 160 mmHg
